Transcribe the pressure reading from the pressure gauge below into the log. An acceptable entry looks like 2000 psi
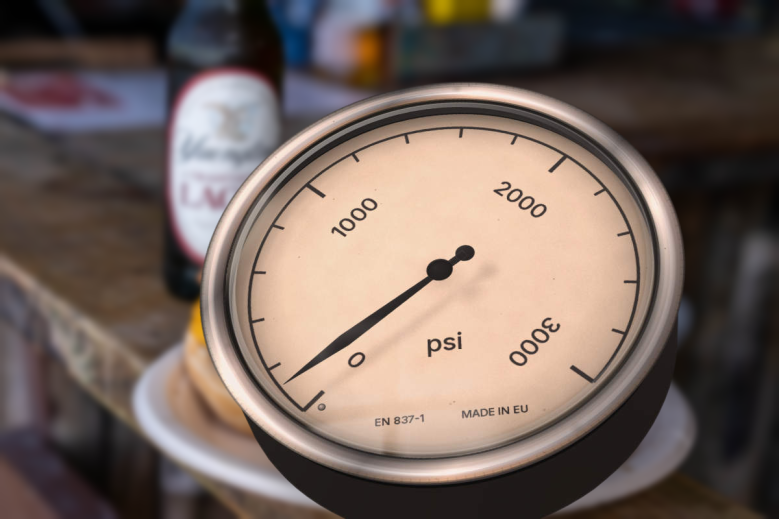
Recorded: 100 psi
